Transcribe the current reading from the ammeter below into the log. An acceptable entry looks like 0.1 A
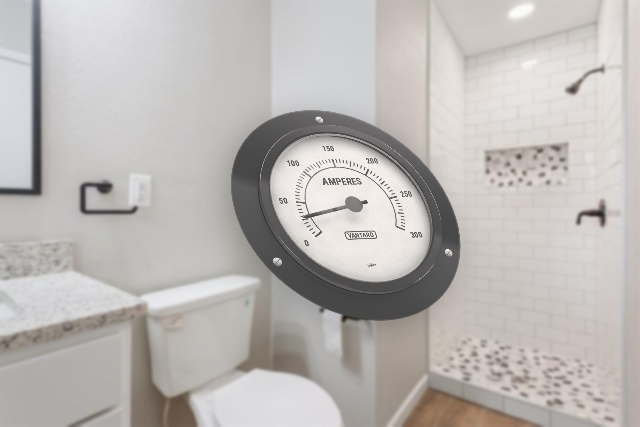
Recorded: 25 A
